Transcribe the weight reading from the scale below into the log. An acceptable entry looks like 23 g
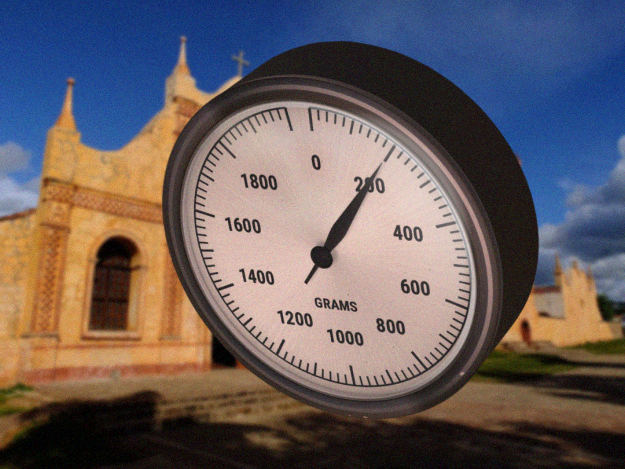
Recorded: 200 g
